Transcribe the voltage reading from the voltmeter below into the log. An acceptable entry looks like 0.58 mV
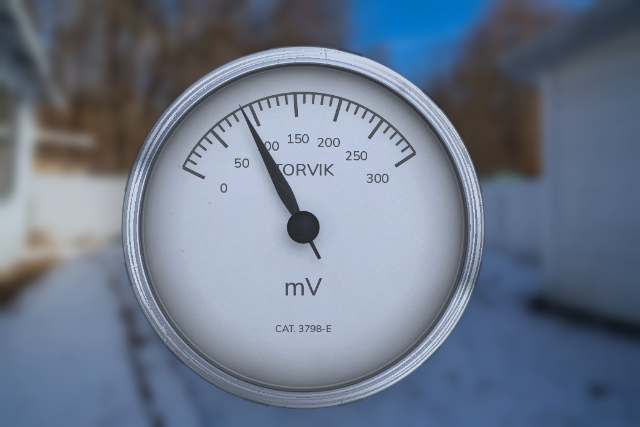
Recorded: 90 mV
